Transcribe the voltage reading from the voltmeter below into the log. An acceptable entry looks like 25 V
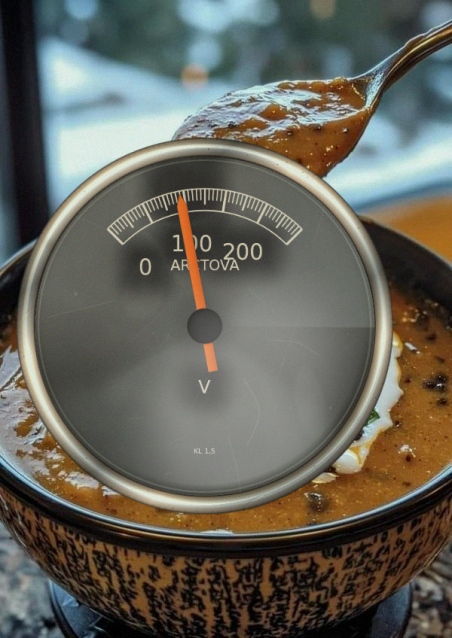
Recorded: 95 V
